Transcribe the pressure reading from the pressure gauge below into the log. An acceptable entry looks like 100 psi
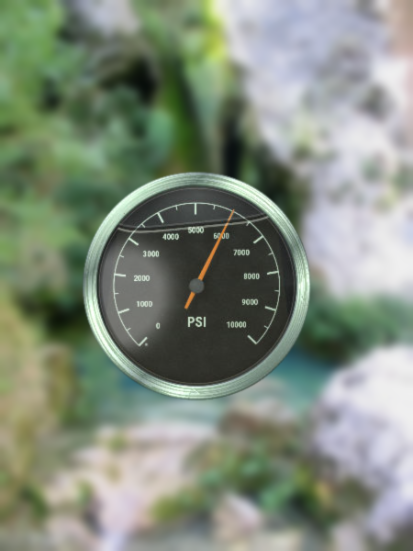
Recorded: 6000 psi
